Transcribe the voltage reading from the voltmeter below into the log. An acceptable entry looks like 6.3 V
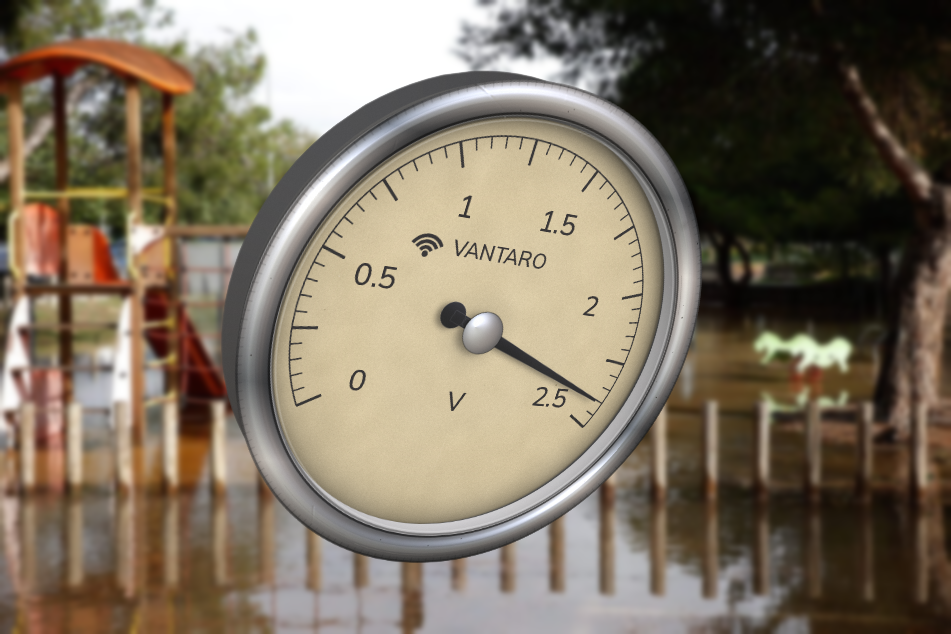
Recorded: 2.4 V
